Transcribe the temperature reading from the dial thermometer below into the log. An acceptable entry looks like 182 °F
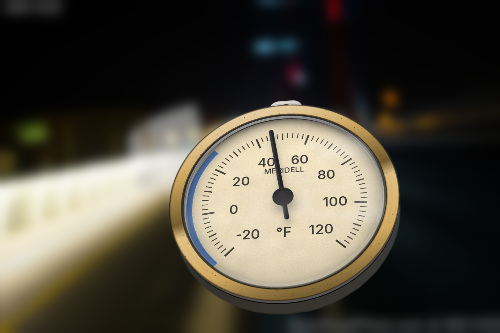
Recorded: 46 °F
